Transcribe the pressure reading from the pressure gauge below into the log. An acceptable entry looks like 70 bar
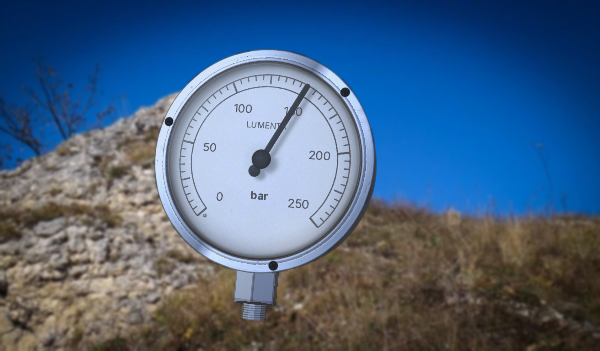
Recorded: 150 bar
